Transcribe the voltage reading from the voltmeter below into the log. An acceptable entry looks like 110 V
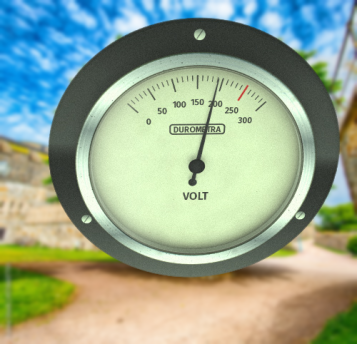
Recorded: 190 V
